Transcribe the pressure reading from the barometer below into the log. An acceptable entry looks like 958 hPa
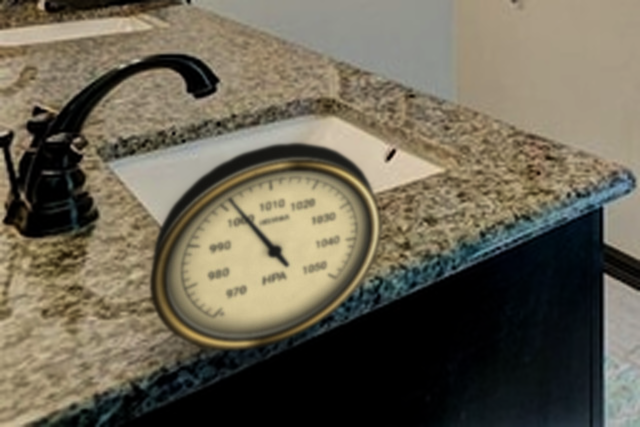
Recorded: 1002 hPa
